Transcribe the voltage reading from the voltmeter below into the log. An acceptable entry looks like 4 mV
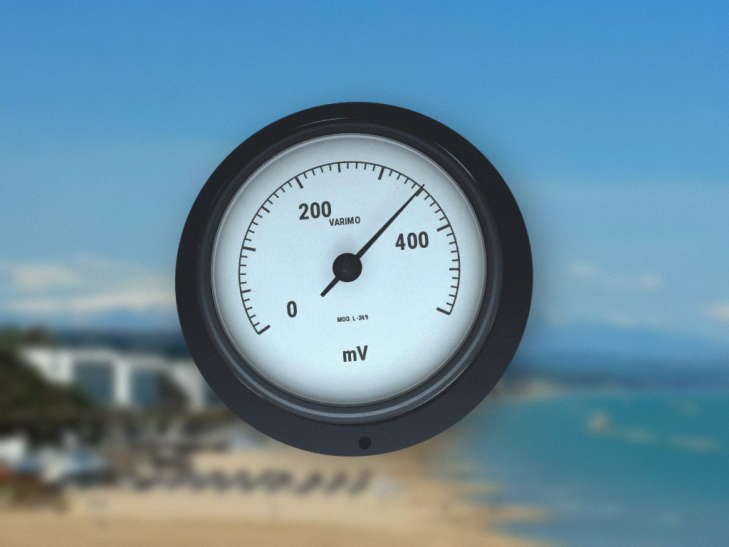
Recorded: 350 mV
